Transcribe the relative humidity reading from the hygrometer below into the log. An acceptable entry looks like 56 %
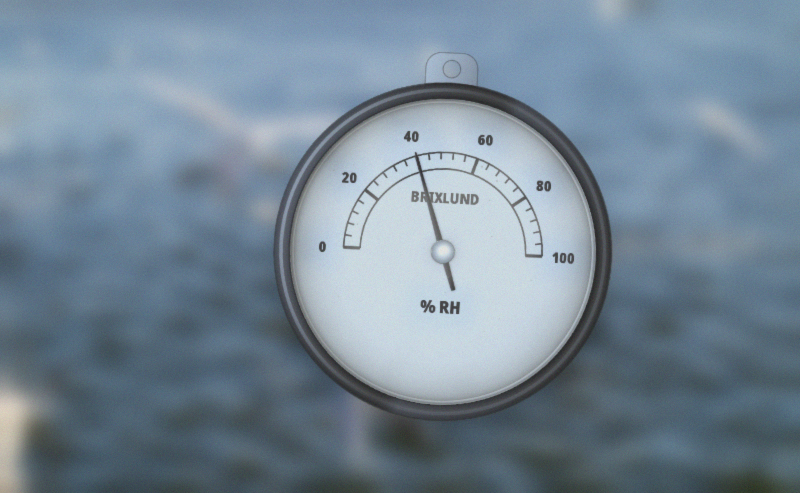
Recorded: 40 %
